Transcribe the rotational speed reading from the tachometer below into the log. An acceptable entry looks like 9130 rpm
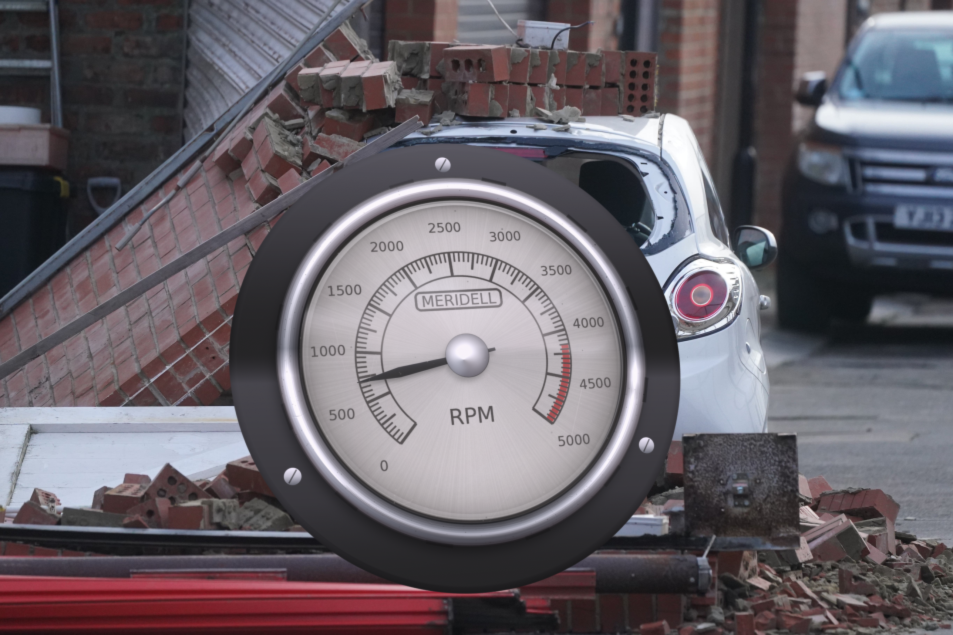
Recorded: 700 rpm
